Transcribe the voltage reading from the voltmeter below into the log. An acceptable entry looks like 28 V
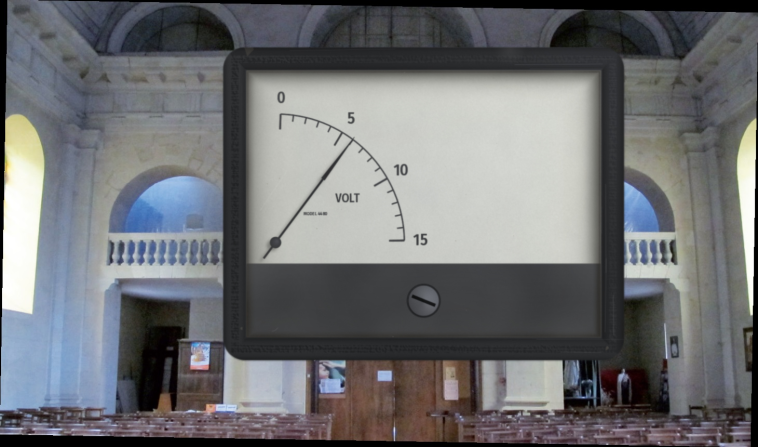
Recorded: 6 V
